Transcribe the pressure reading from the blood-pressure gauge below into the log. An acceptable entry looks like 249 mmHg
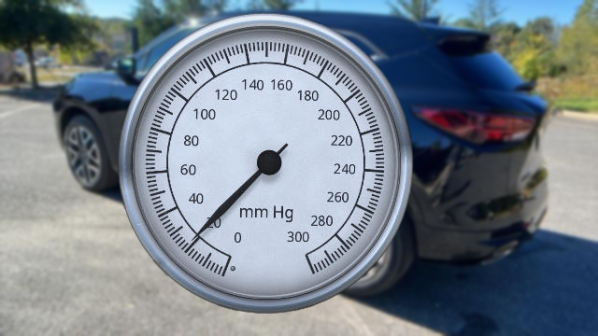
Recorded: 22 mmHg
